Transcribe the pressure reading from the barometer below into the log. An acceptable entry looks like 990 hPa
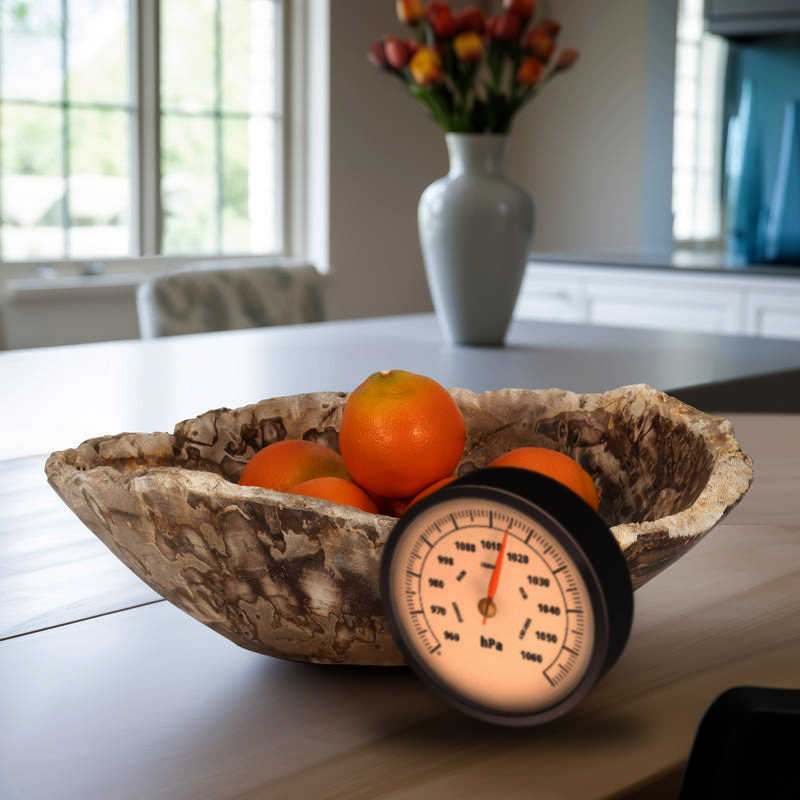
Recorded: 1015 hPa
